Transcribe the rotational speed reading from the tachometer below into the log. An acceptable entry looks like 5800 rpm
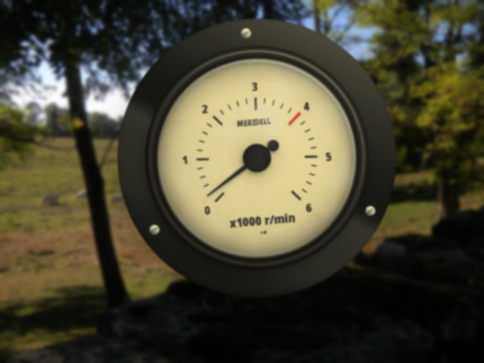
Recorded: 200 rpm
